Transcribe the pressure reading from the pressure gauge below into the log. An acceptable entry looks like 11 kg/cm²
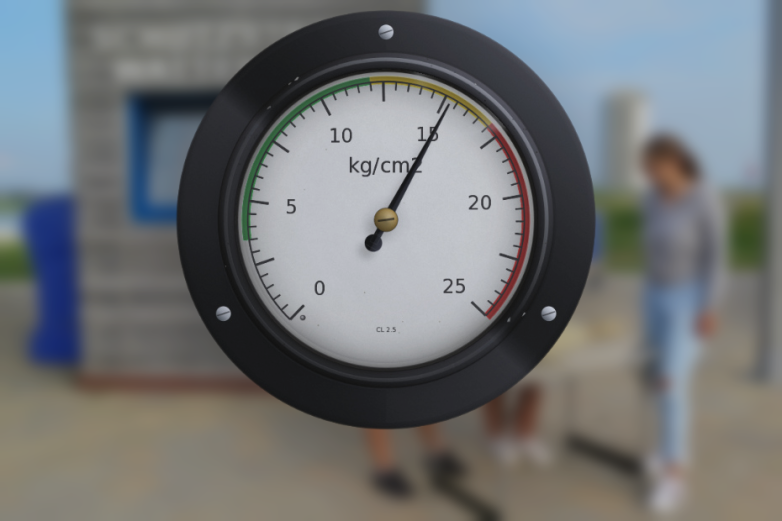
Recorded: 15.25 kg/cm²
